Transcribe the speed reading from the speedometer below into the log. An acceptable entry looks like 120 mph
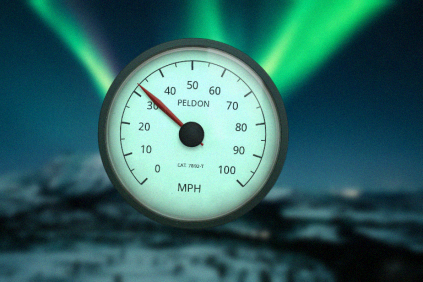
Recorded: 32.5 mph
